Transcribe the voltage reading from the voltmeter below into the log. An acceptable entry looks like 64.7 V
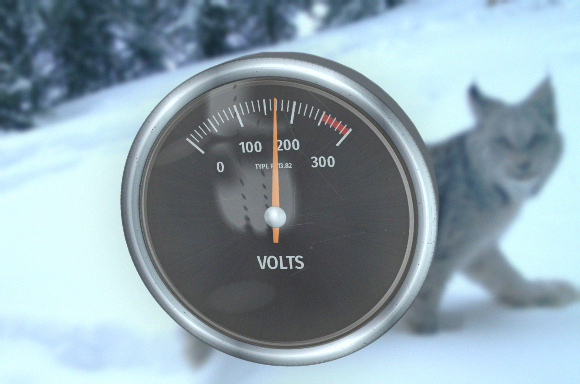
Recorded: 170 V
